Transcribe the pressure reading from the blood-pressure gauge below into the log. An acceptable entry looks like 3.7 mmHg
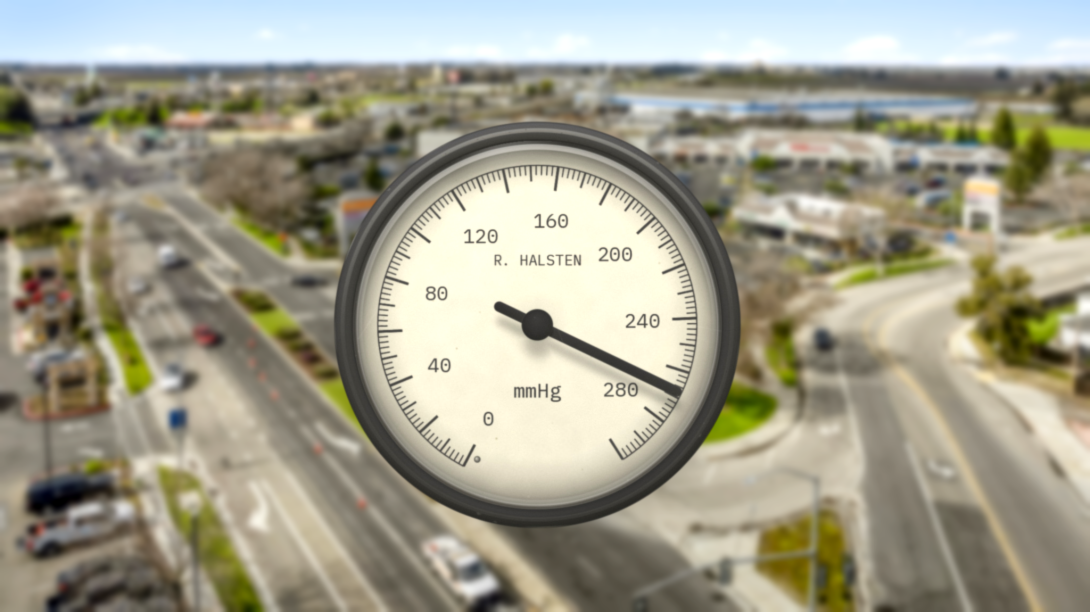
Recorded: 268 mmHg
